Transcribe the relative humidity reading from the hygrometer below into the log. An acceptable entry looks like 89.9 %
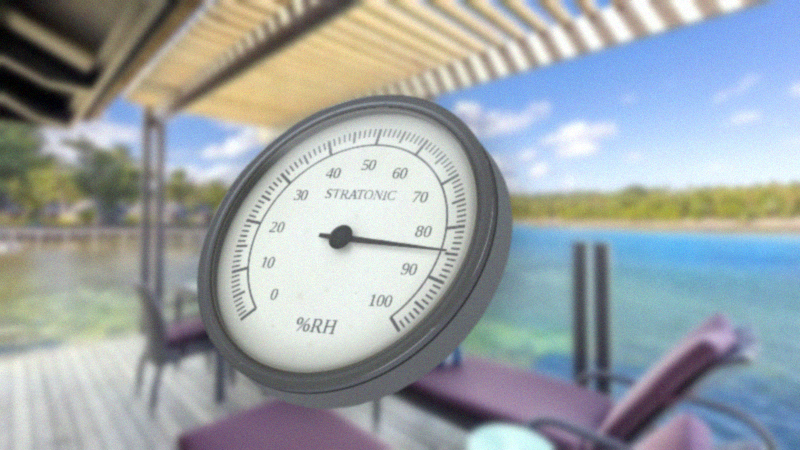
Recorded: 85 %
